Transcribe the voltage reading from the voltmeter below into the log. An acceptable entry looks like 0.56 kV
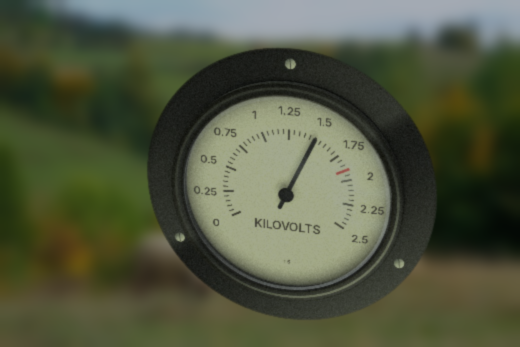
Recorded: 1.5 kV
